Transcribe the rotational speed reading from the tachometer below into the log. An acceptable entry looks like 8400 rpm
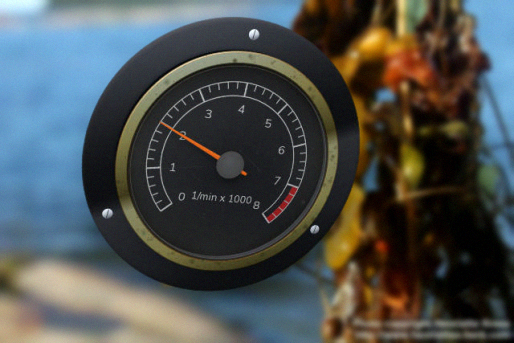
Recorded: 2000 rpm
